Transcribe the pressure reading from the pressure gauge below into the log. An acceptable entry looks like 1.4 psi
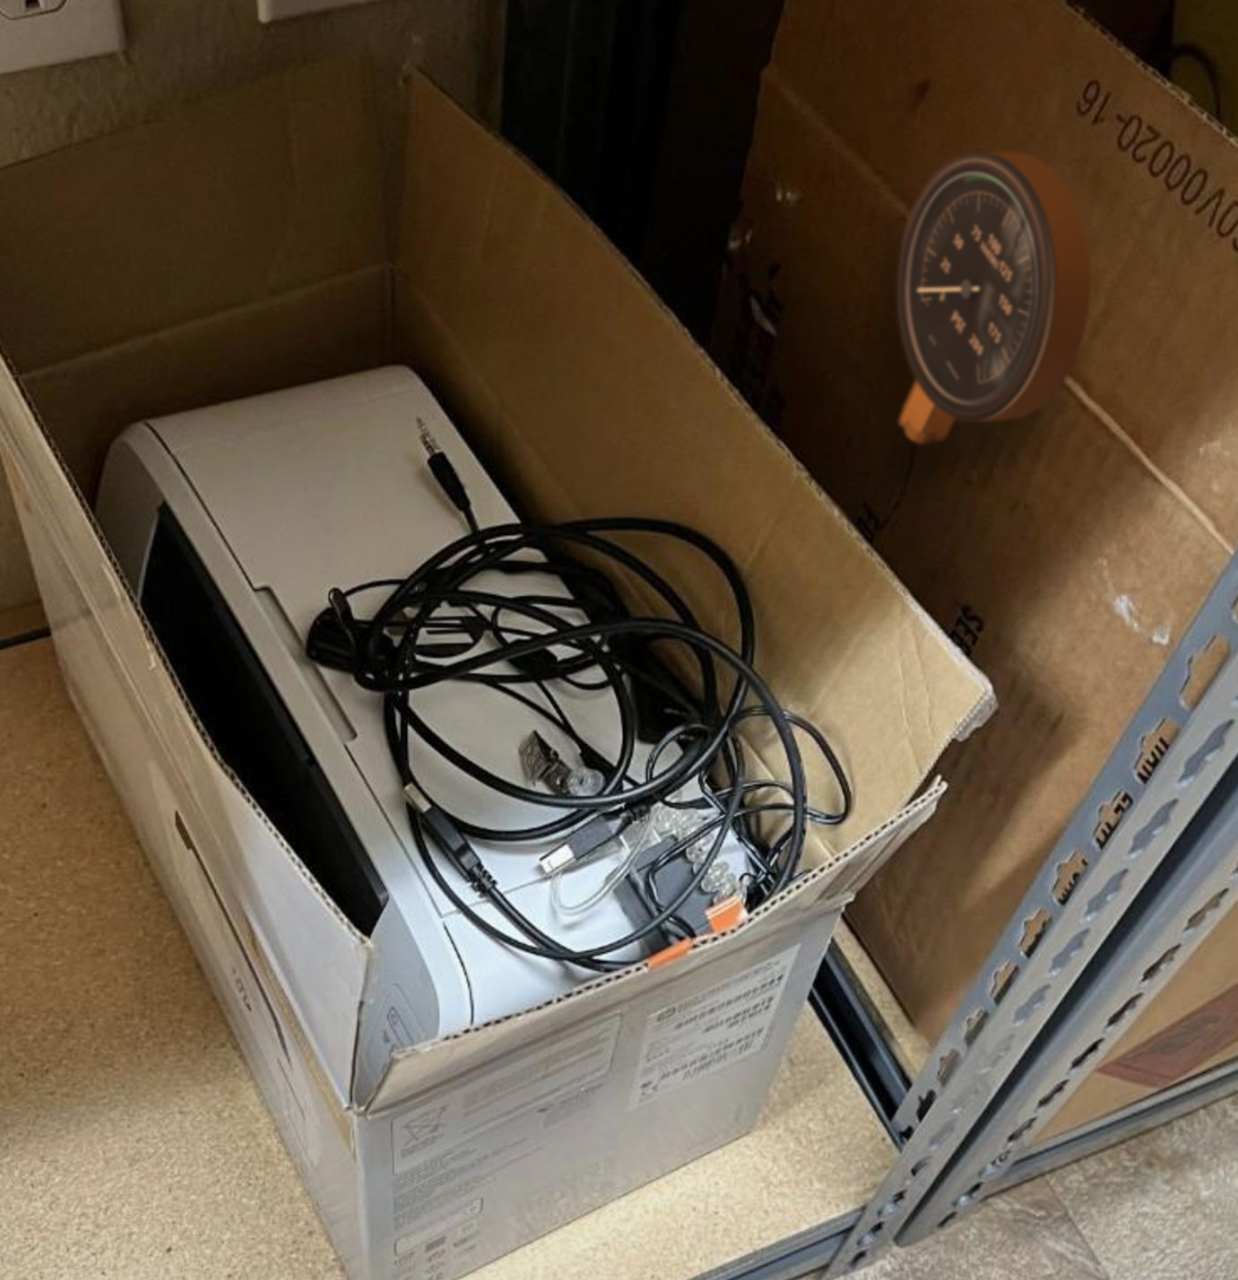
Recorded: 5 psi
